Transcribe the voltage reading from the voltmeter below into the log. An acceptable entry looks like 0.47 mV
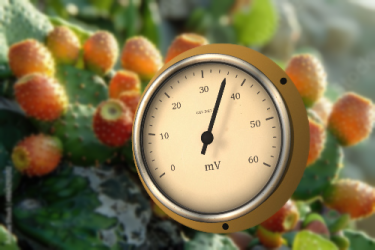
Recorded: 36 mV
